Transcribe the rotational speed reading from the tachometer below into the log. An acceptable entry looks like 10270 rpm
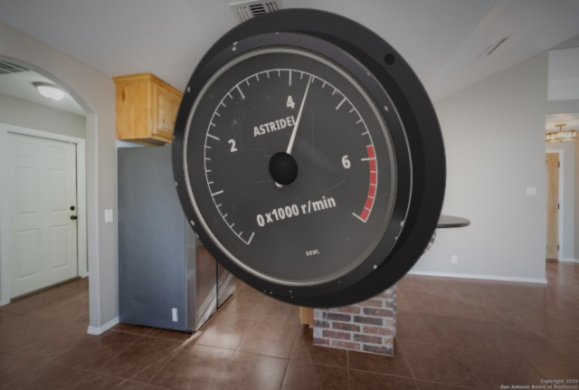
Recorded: 4400 rpm
